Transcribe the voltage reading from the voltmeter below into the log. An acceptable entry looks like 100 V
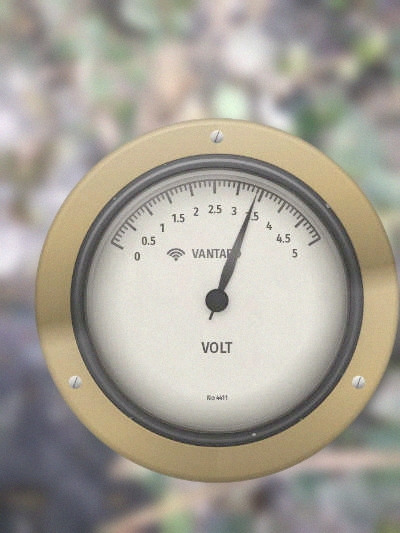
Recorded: 3.4 V
